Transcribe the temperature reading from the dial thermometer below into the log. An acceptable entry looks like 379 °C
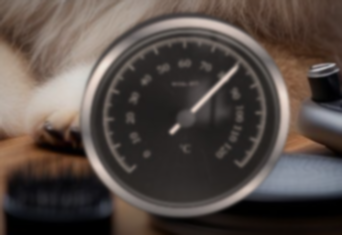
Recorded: 80 °C
